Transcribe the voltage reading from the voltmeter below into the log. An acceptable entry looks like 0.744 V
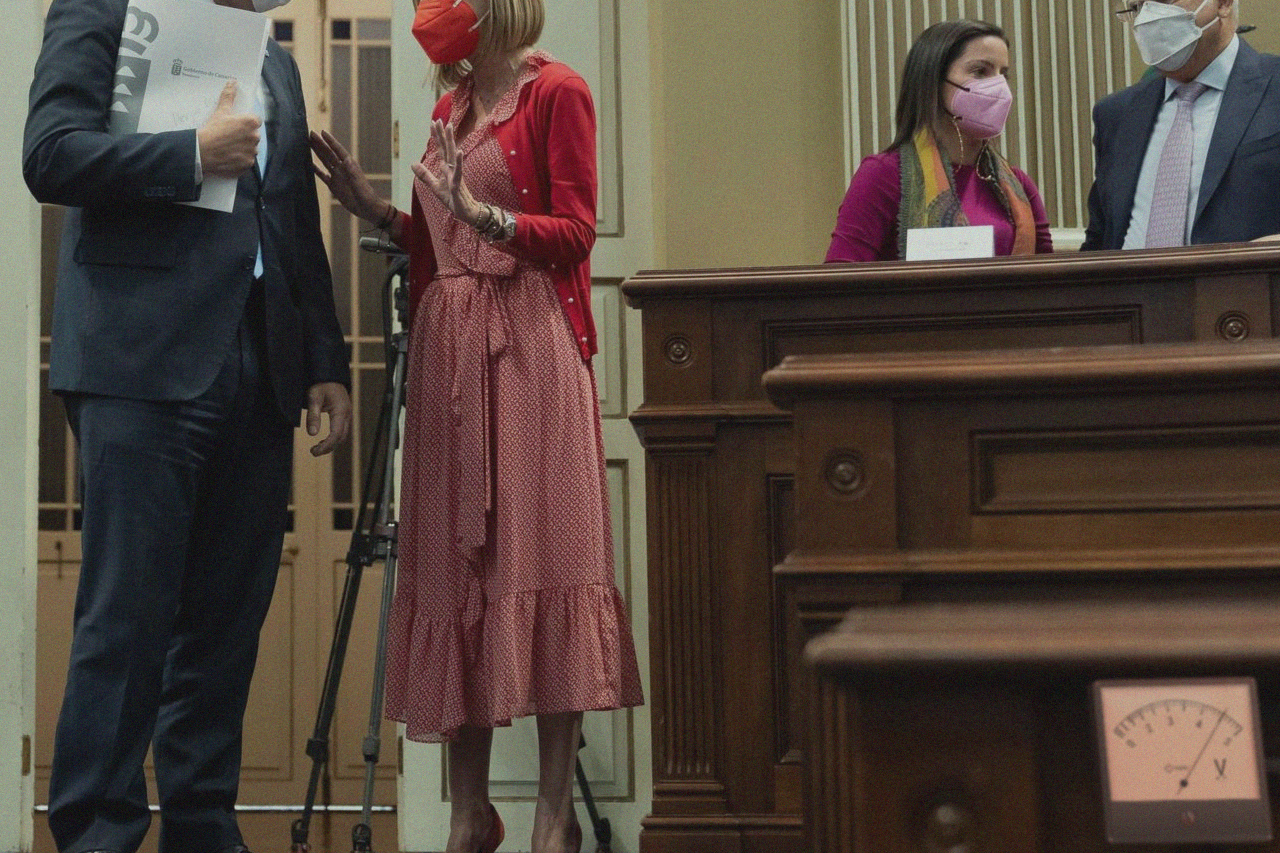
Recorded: 4.5 V
